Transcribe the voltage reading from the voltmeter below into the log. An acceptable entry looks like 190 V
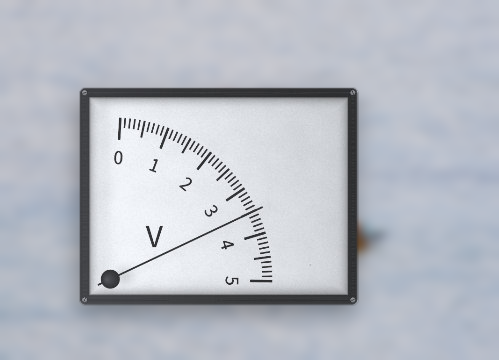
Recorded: 3.5 V
